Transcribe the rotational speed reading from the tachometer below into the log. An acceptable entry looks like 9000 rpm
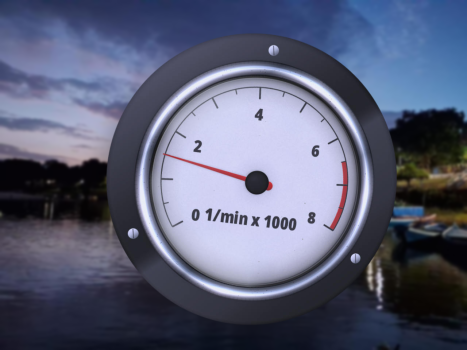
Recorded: 1500 rpm
